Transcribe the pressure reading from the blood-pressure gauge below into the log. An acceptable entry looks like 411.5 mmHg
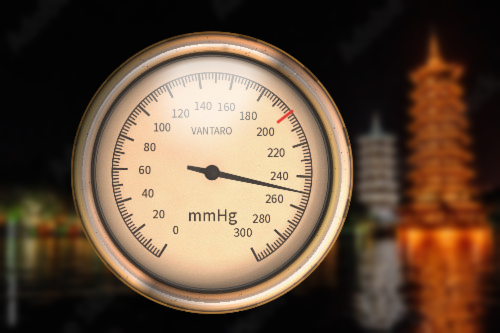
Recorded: 250 mmHg
